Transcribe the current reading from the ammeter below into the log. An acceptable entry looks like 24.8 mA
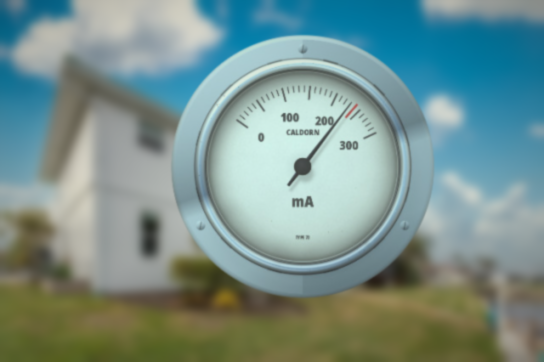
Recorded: 230 mA
